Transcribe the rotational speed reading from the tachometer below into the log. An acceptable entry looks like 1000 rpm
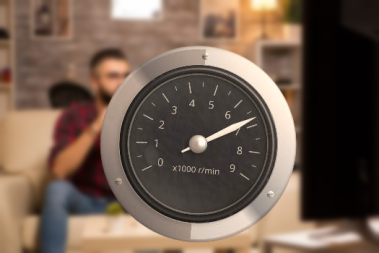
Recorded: 6750 rpm
